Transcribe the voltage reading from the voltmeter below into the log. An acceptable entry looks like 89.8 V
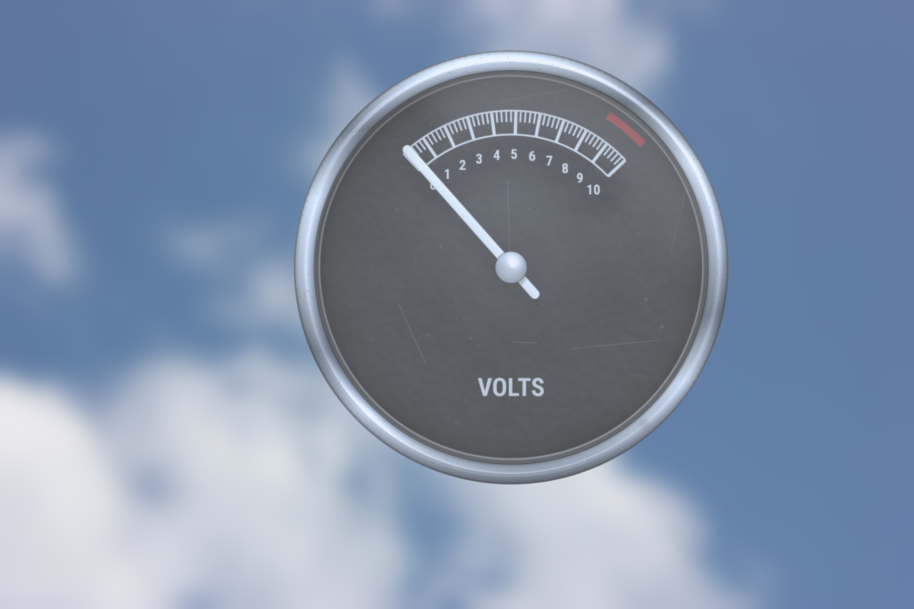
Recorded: 0.2 V
